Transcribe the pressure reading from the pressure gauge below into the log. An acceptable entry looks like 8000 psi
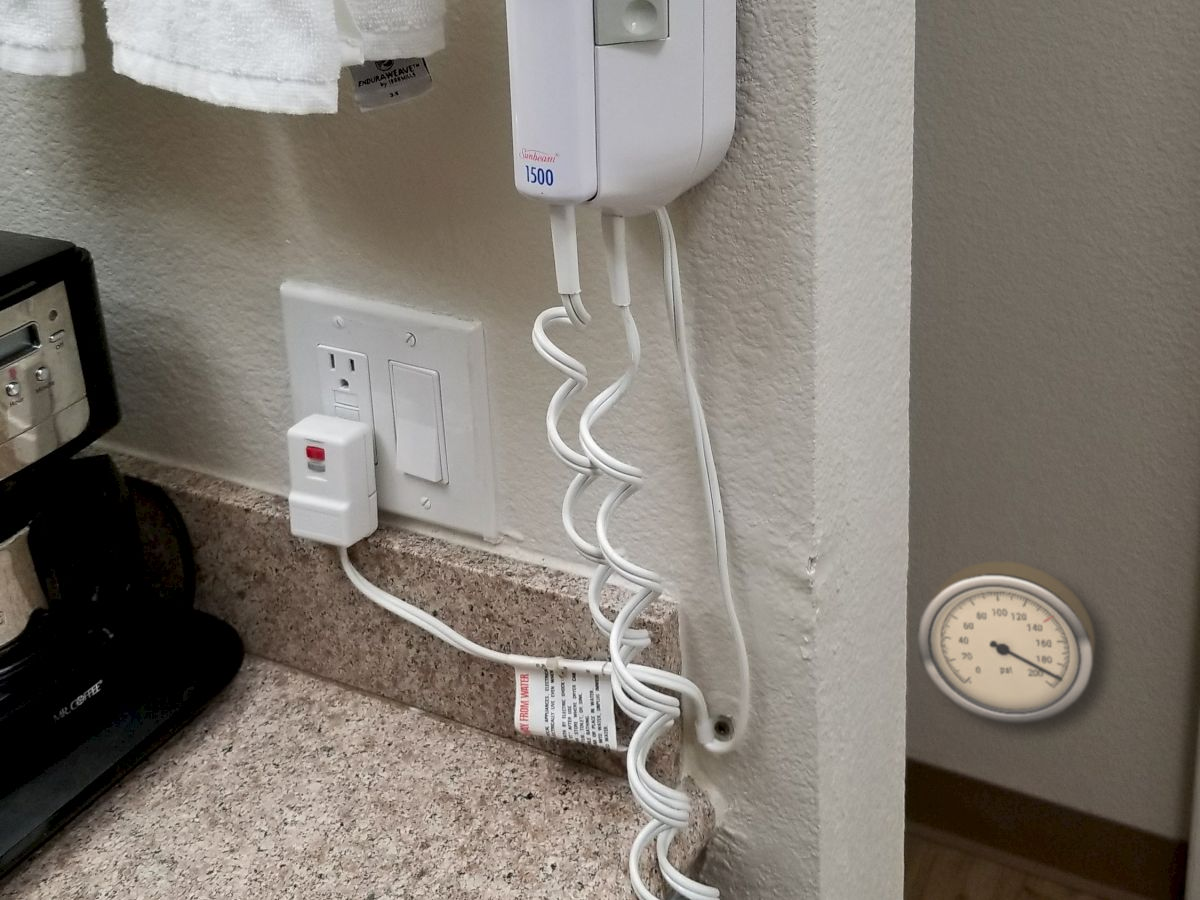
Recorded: 190 psi
